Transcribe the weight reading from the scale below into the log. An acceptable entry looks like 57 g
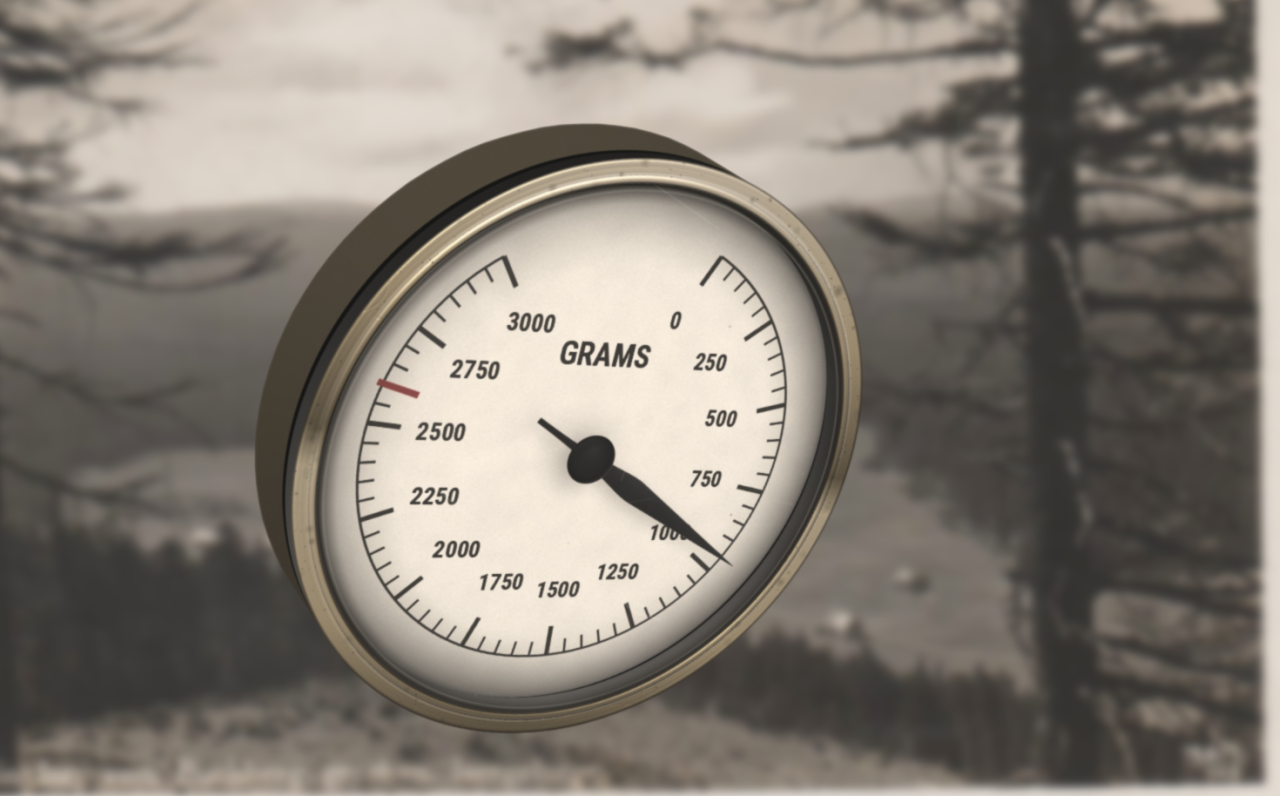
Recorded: 950 g
